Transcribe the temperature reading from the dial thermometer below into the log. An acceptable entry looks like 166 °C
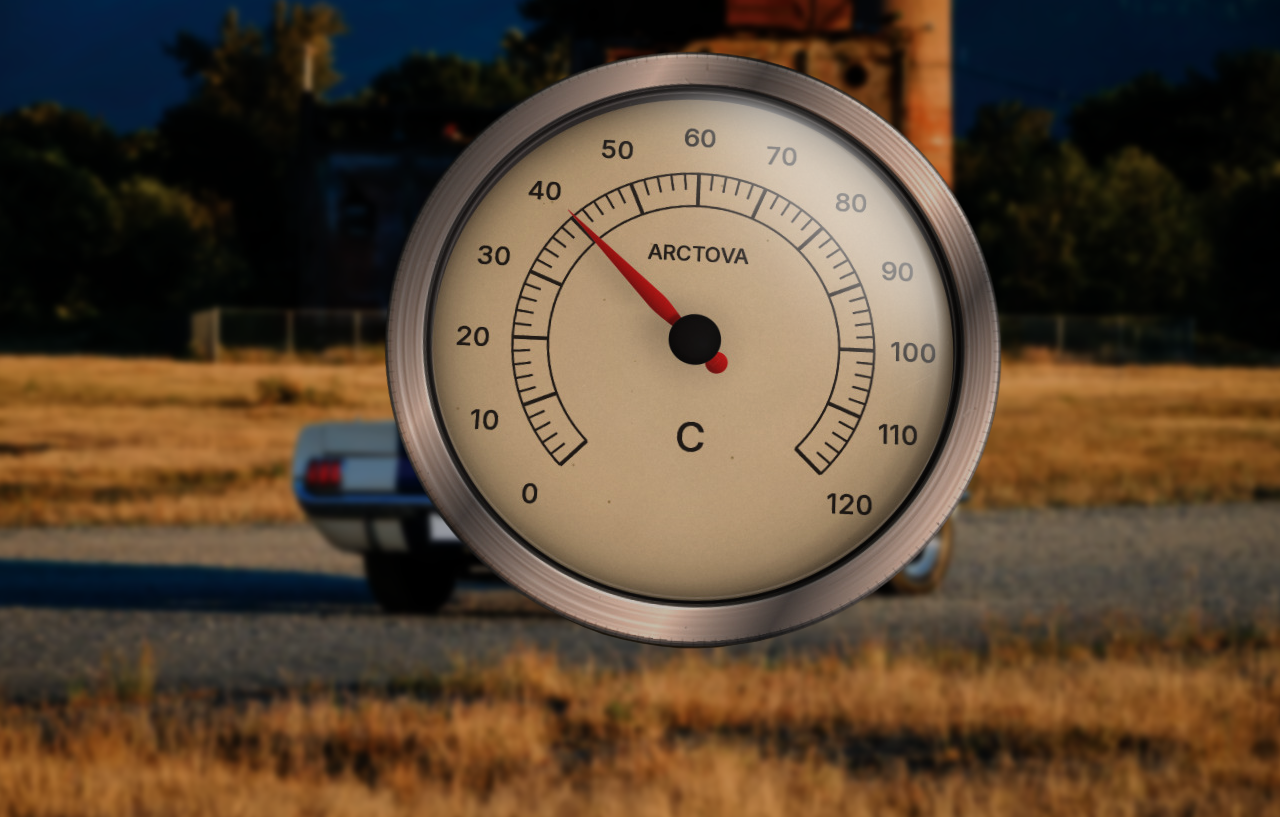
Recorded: 40 °C
